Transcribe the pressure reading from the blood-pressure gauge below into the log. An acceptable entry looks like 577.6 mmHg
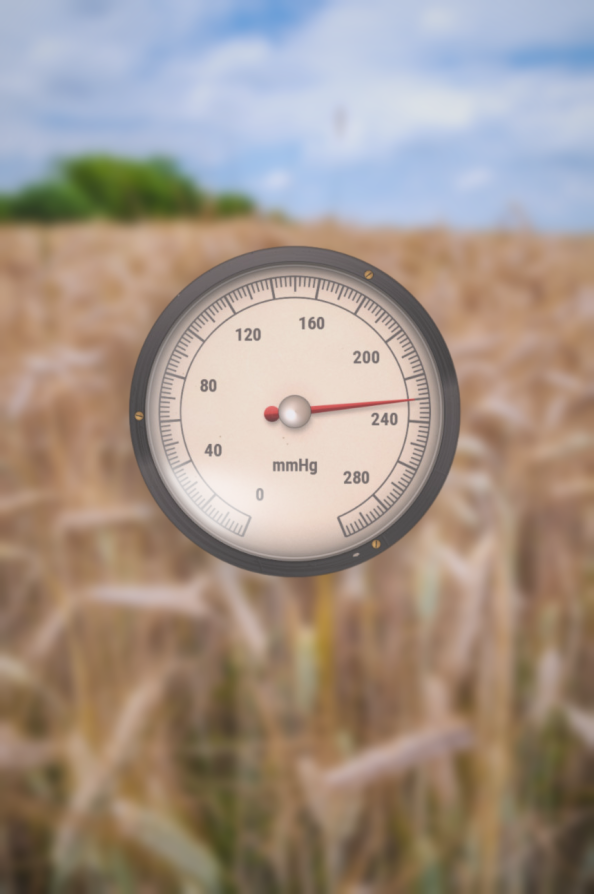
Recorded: 230 mmHg
